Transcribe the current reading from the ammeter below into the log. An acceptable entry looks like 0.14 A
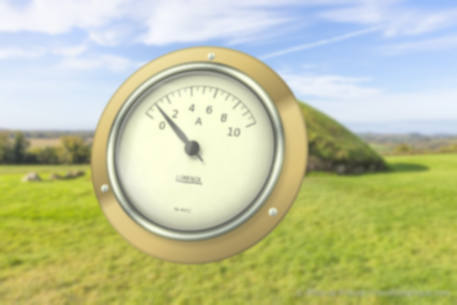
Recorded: 1 A
